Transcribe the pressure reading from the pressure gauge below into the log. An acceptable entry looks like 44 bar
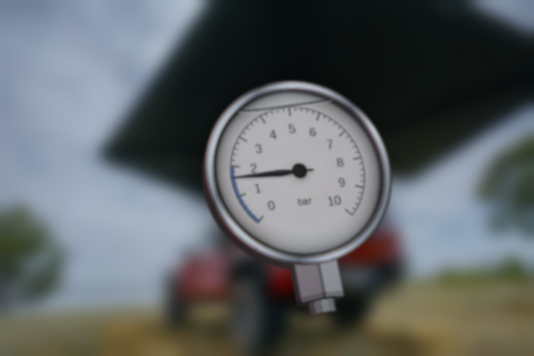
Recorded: 1.6 bar
